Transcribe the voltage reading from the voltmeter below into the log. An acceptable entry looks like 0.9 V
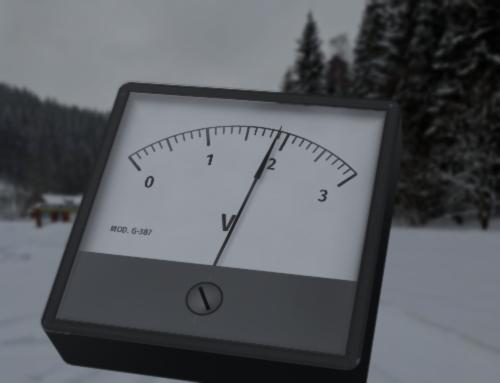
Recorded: 1.9 V
